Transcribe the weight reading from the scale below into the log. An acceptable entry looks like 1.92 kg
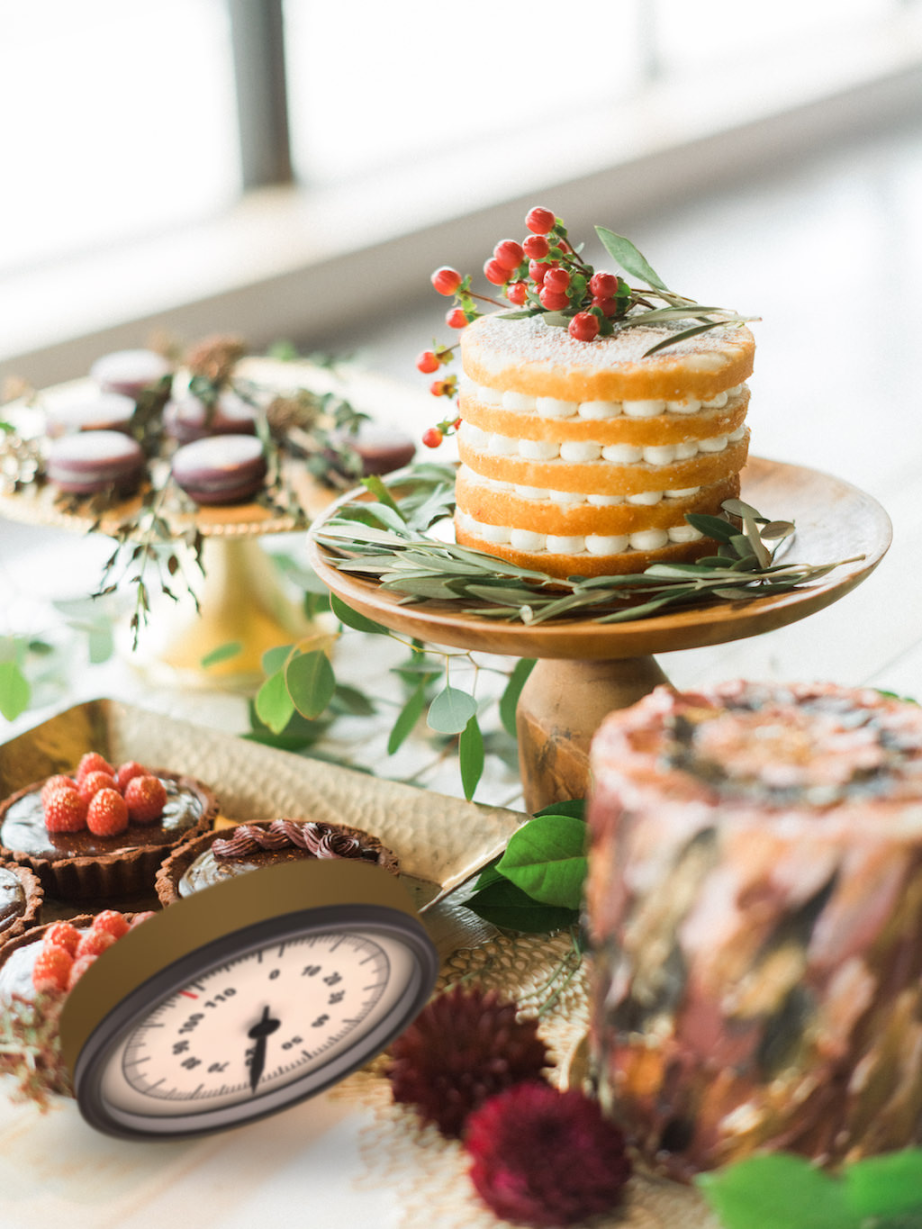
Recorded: 60 kg
